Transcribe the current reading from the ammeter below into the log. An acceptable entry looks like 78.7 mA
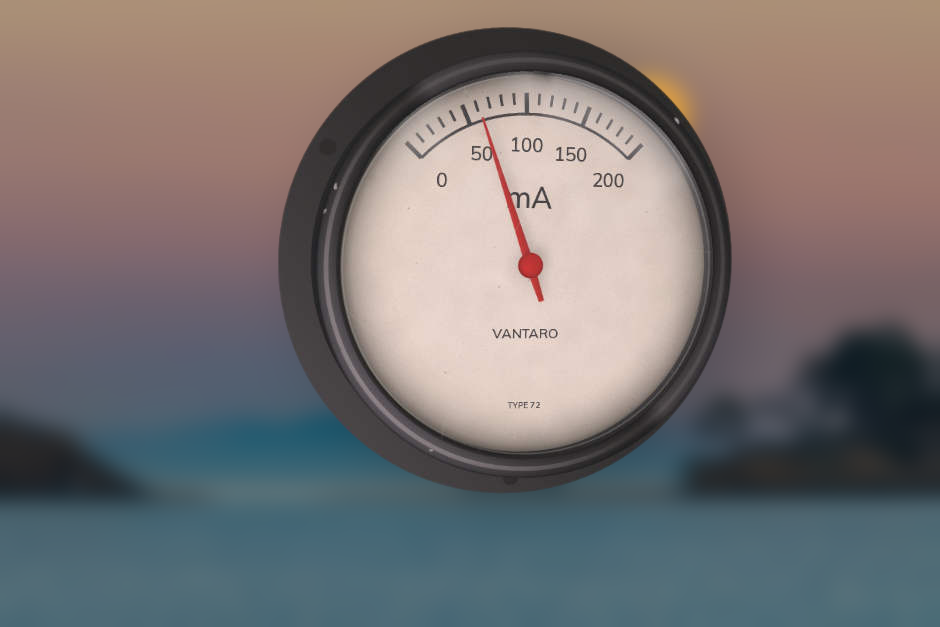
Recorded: 60 mA
